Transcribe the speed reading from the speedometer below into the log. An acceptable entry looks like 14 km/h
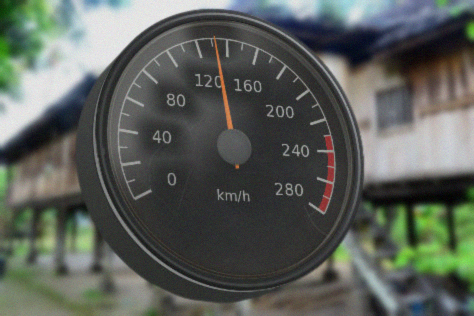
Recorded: 130 km/h
